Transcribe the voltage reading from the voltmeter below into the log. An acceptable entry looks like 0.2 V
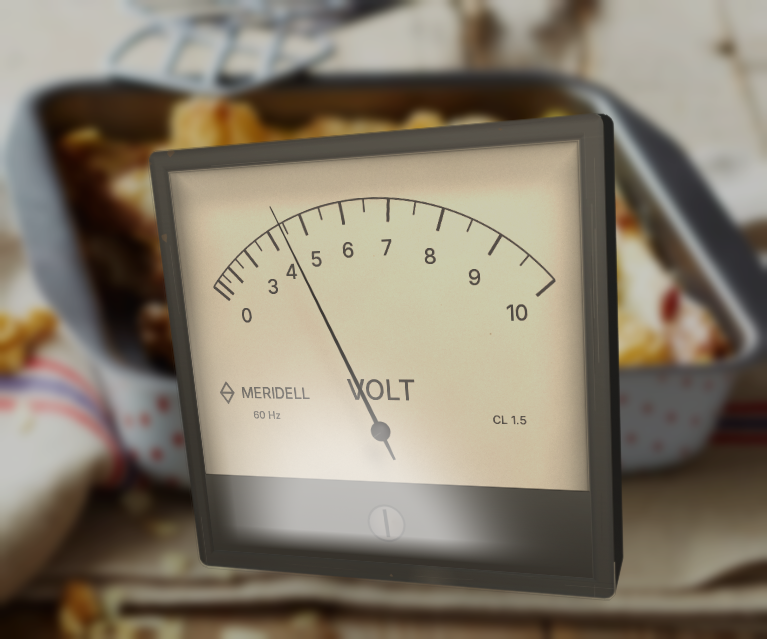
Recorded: 4.5 V
